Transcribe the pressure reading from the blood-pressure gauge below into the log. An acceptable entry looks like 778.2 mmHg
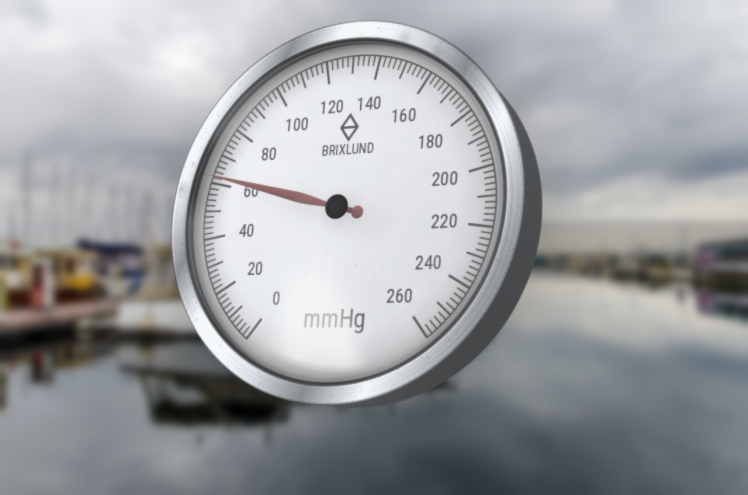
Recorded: 62 mmHg
